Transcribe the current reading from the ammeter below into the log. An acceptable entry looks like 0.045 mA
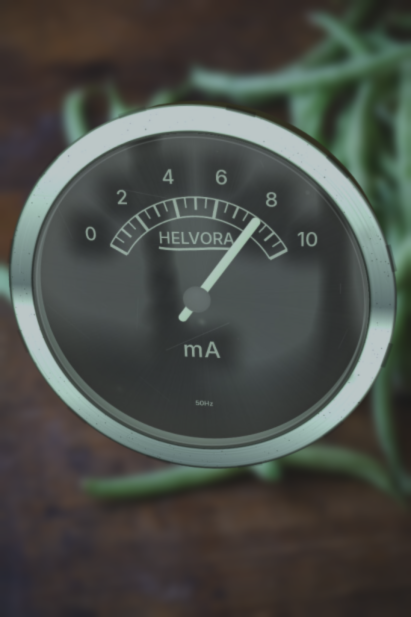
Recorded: 8 mA
